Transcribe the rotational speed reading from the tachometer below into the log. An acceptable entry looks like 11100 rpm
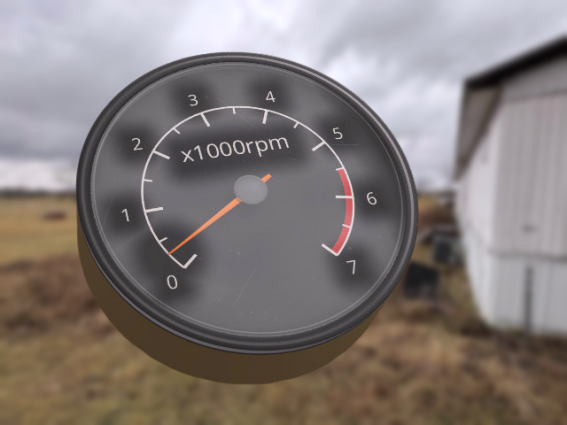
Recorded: 250 rpm
